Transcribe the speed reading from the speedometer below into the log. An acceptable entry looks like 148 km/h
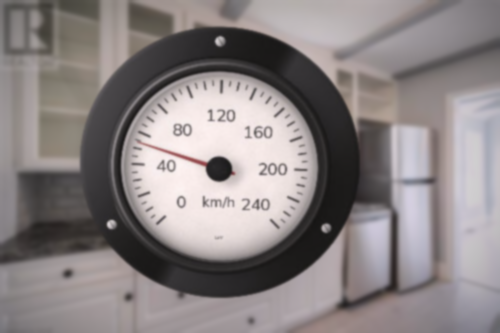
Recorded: 55 km/h
